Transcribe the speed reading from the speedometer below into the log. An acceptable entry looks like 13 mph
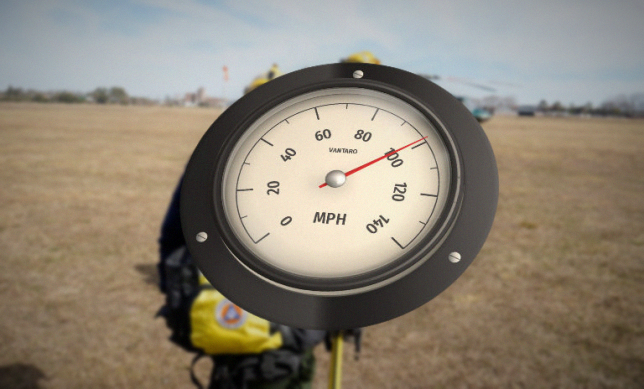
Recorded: 100 mph
